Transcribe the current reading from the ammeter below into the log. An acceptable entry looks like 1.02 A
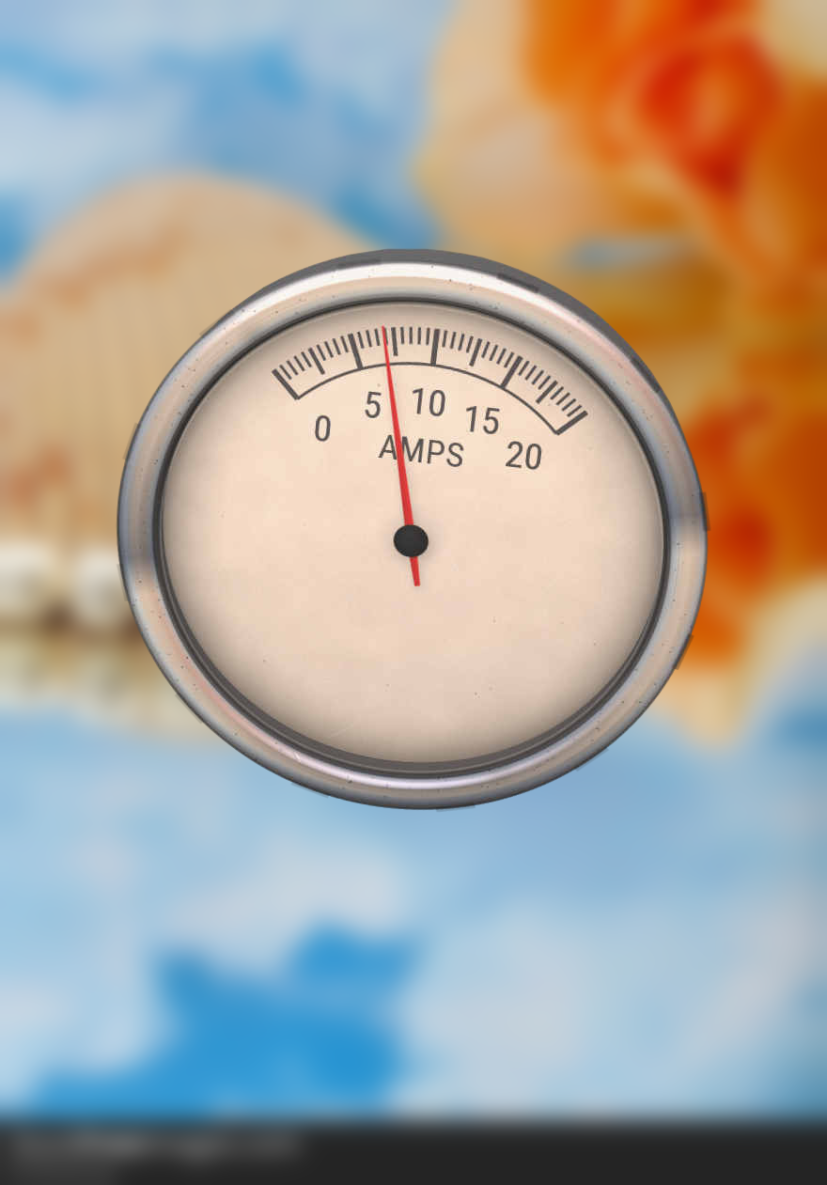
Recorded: 7 A
